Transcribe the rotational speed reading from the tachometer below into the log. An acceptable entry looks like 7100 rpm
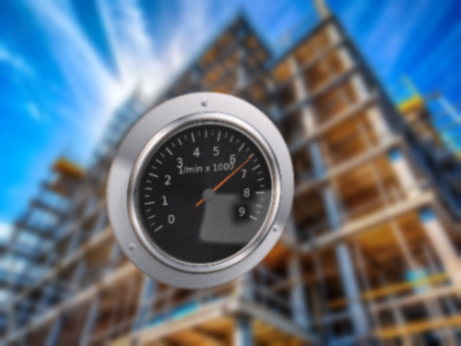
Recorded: 6500 rpm
